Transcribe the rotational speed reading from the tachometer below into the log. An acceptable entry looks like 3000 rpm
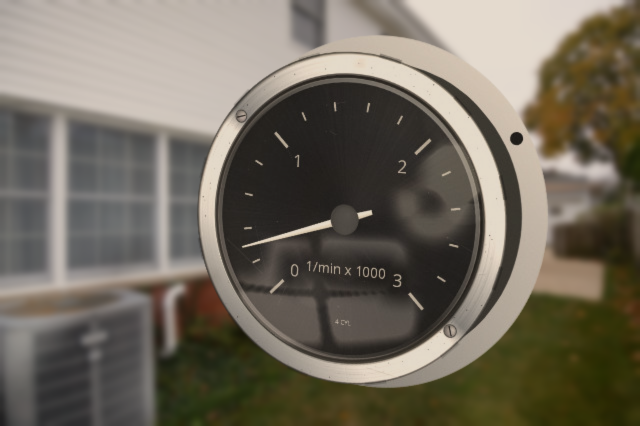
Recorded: 300 rpm
